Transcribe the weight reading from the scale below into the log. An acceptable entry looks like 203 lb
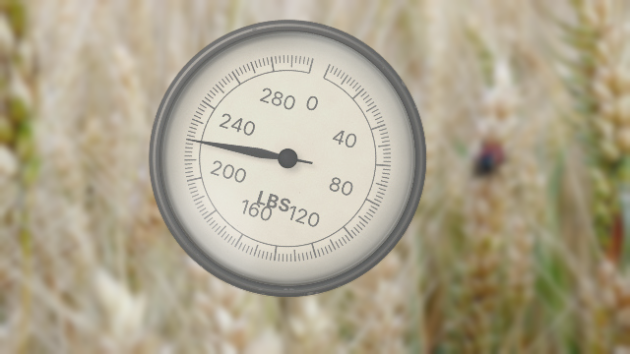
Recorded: 220 lb
